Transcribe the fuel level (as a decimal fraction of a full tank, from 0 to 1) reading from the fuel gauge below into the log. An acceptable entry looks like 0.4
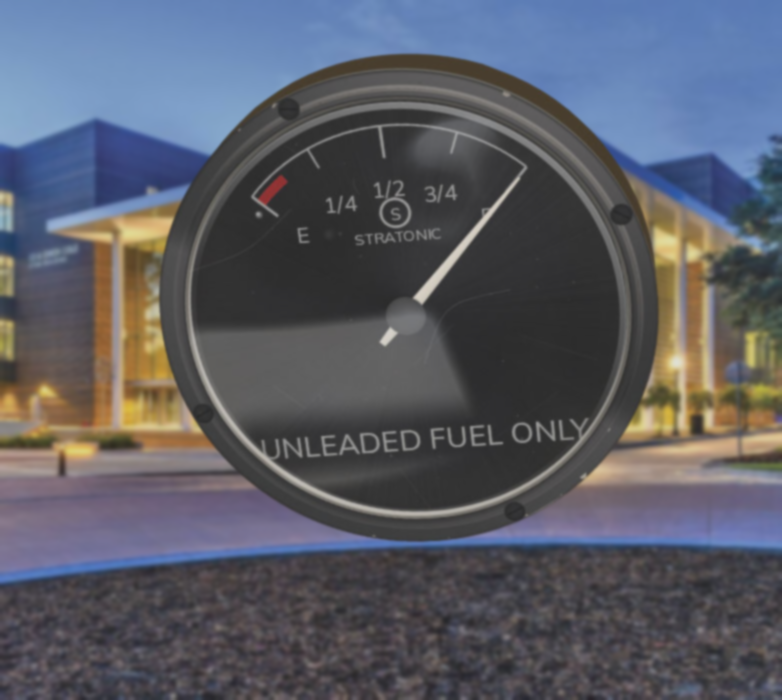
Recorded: 1
